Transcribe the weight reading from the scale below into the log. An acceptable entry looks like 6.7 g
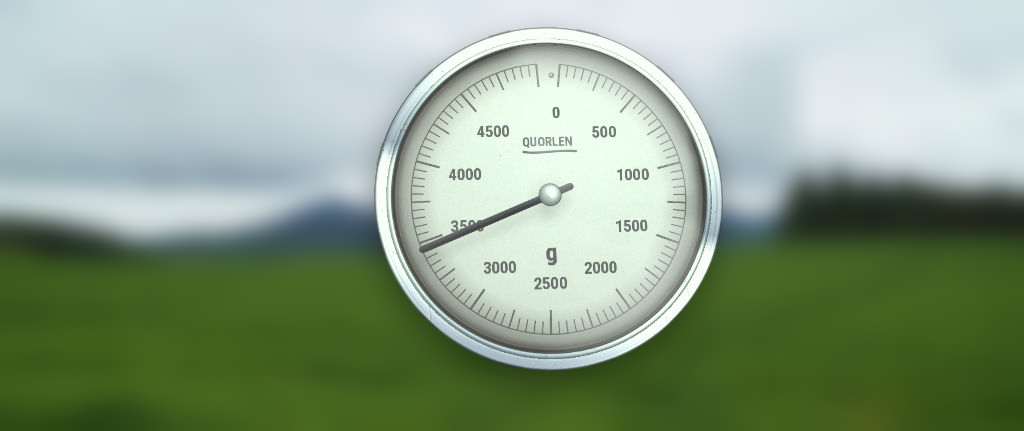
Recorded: 3450 g
